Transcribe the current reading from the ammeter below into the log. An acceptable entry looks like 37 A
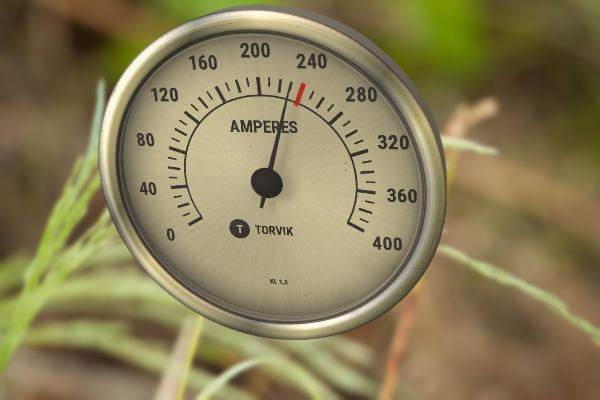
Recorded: 230 A
